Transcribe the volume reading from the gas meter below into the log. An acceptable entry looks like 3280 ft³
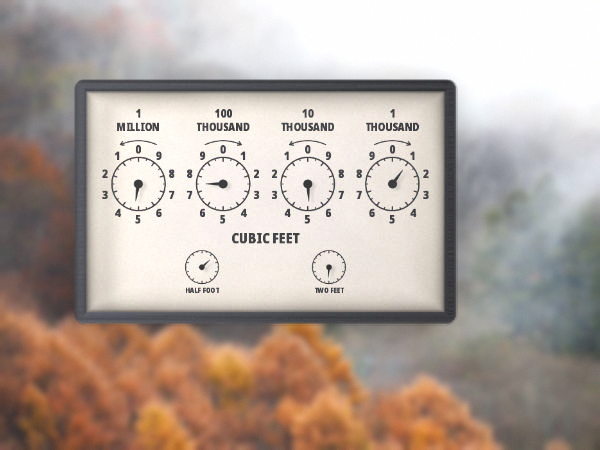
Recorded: 475100 ft³
